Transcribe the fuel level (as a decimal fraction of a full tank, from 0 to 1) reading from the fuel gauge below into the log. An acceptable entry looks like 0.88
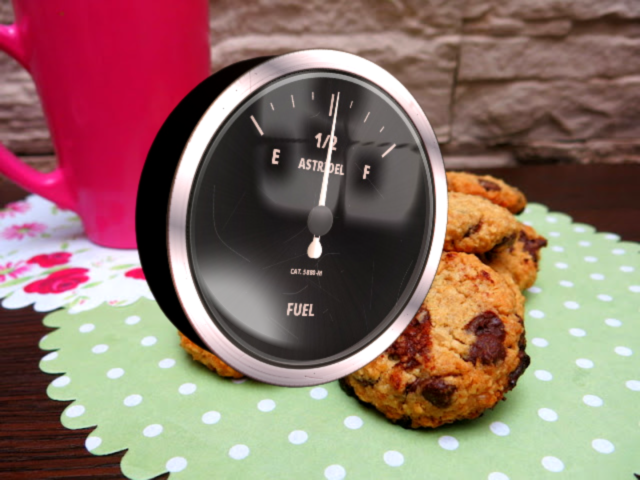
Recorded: 0.5
